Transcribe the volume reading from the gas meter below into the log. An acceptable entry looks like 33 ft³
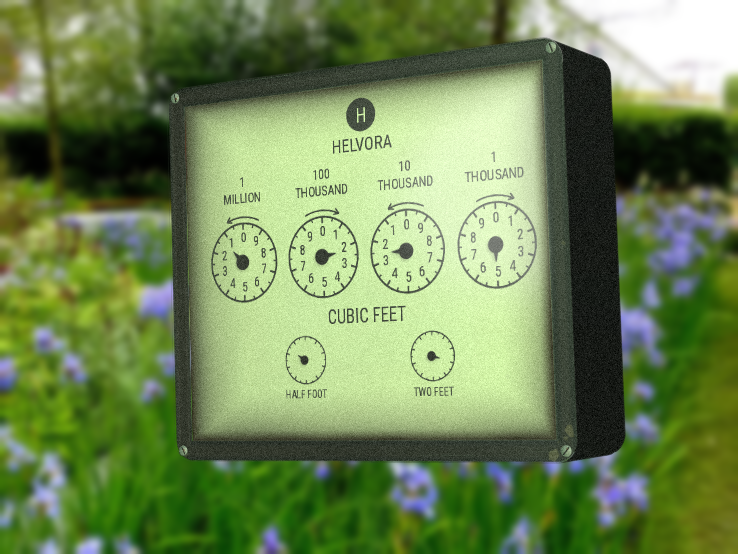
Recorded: 122500 ft³
